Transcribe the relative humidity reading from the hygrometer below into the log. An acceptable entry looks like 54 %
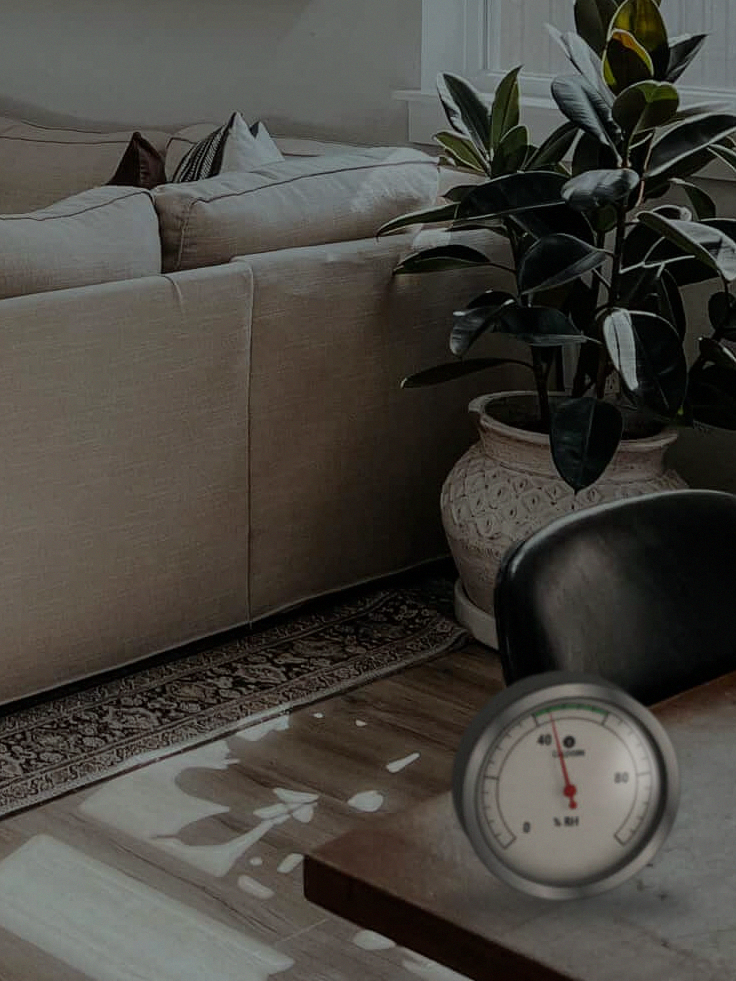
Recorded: 44 %
